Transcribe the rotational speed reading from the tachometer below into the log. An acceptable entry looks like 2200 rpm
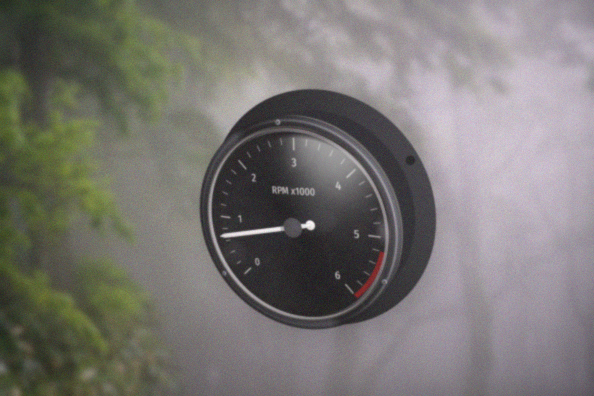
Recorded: 700 rpm
